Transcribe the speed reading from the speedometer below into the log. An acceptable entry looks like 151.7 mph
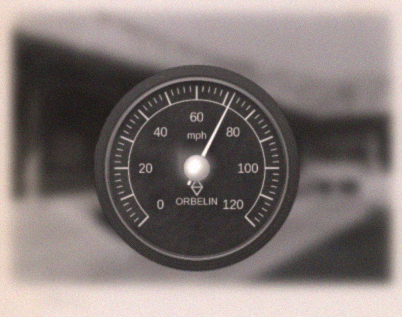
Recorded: 72 mph
